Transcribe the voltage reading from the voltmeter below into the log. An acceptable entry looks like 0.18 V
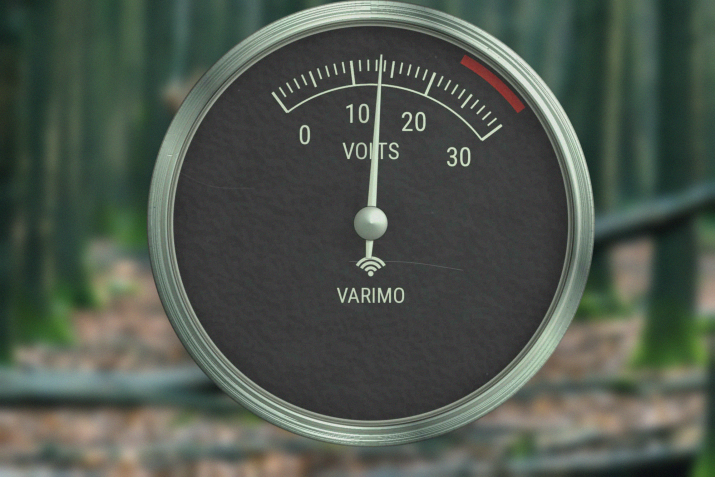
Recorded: 13.5 V
